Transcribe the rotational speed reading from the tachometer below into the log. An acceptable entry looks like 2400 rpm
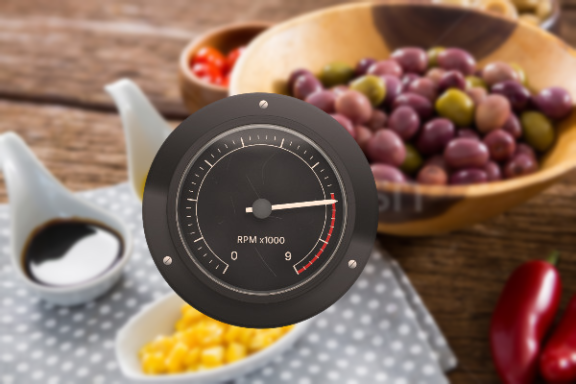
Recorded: 7000 rpm
